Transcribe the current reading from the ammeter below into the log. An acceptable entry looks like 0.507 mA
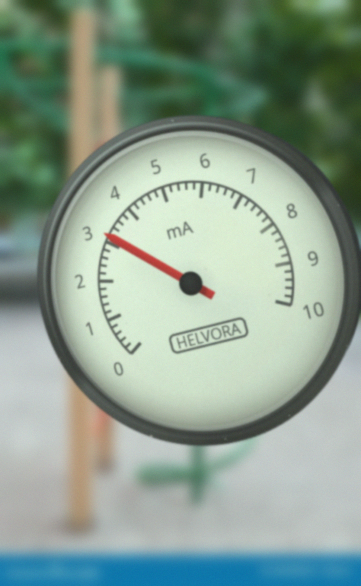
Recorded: 3.2 mA
